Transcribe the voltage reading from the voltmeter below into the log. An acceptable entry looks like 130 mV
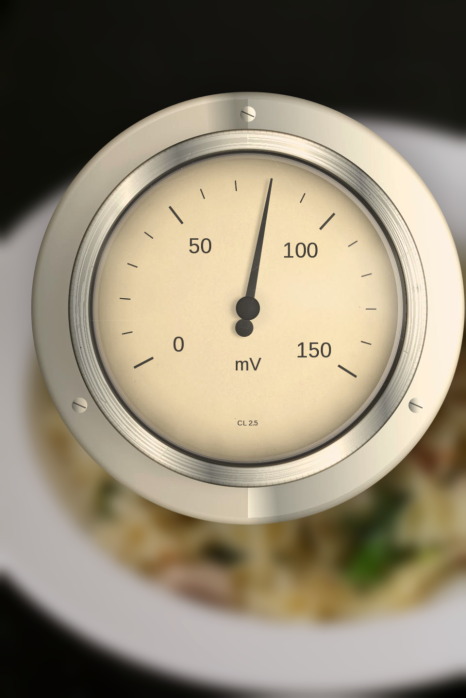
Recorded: 80 mV
